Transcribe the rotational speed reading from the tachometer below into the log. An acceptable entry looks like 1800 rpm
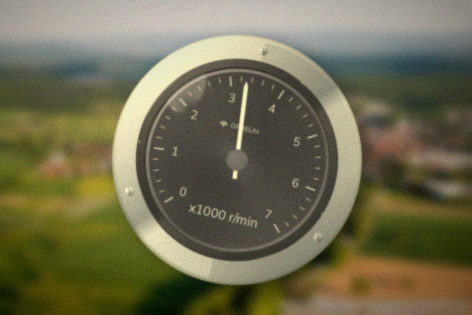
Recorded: 3300 rpm
